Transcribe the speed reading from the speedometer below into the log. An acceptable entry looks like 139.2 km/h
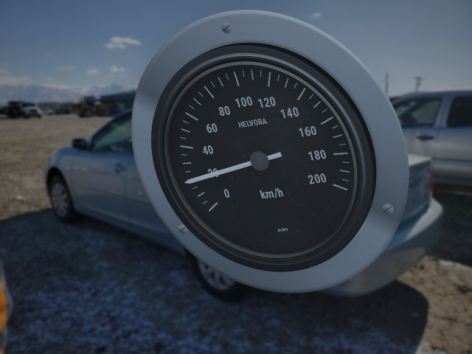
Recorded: 20 km/h
